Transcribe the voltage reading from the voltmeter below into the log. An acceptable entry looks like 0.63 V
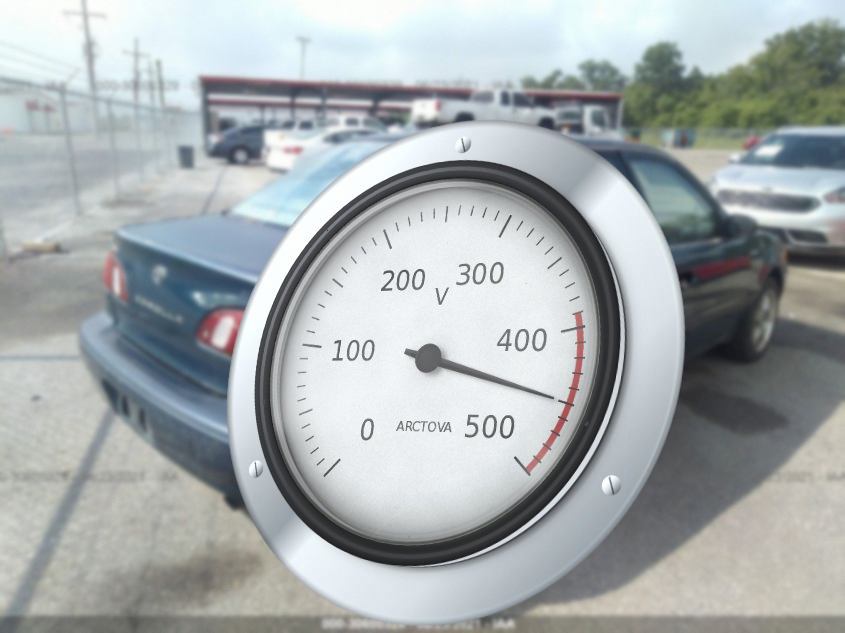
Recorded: 450 V
